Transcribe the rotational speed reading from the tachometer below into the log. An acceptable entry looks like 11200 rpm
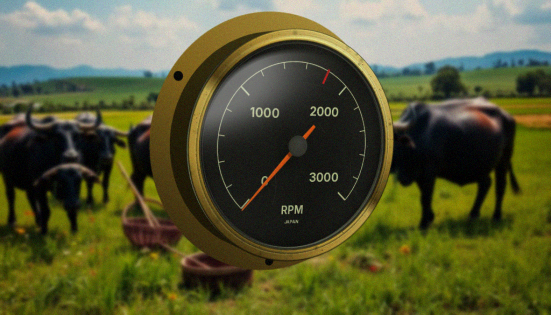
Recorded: 0 rpm
